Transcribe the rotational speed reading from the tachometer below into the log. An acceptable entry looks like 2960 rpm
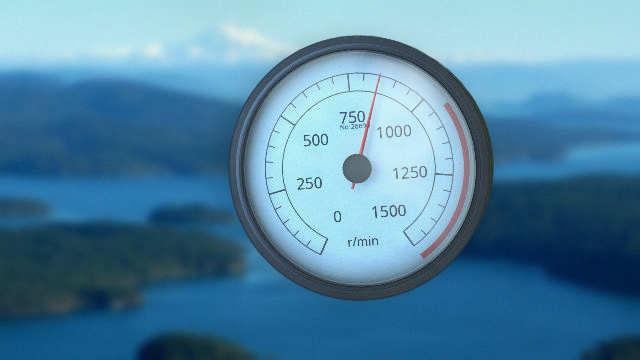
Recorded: 850 rpm
